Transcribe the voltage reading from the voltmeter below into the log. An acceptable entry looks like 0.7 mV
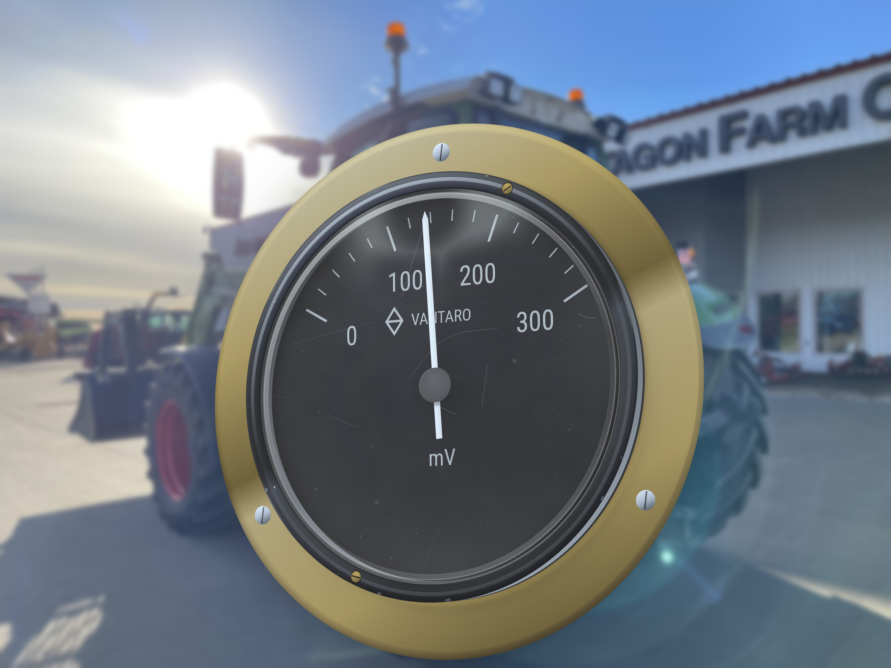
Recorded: 140 mV
